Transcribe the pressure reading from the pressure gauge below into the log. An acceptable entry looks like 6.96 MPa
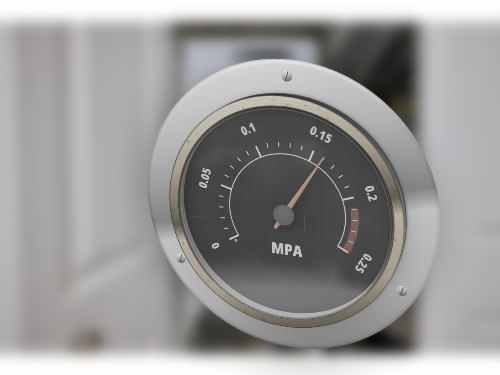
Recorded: 0.16 MPa
